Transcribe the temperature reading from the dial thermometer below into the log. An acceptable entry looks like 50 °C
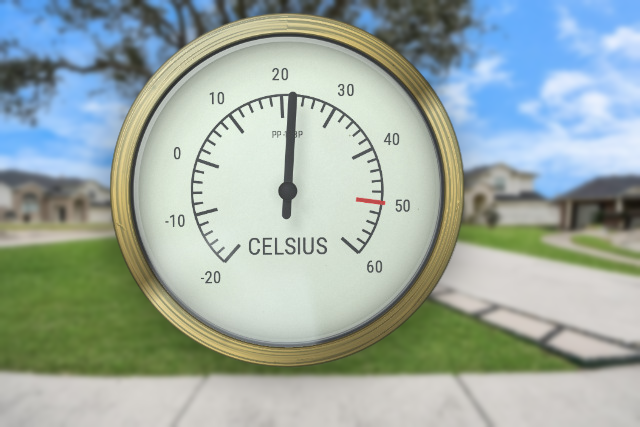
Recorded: 22 °C
